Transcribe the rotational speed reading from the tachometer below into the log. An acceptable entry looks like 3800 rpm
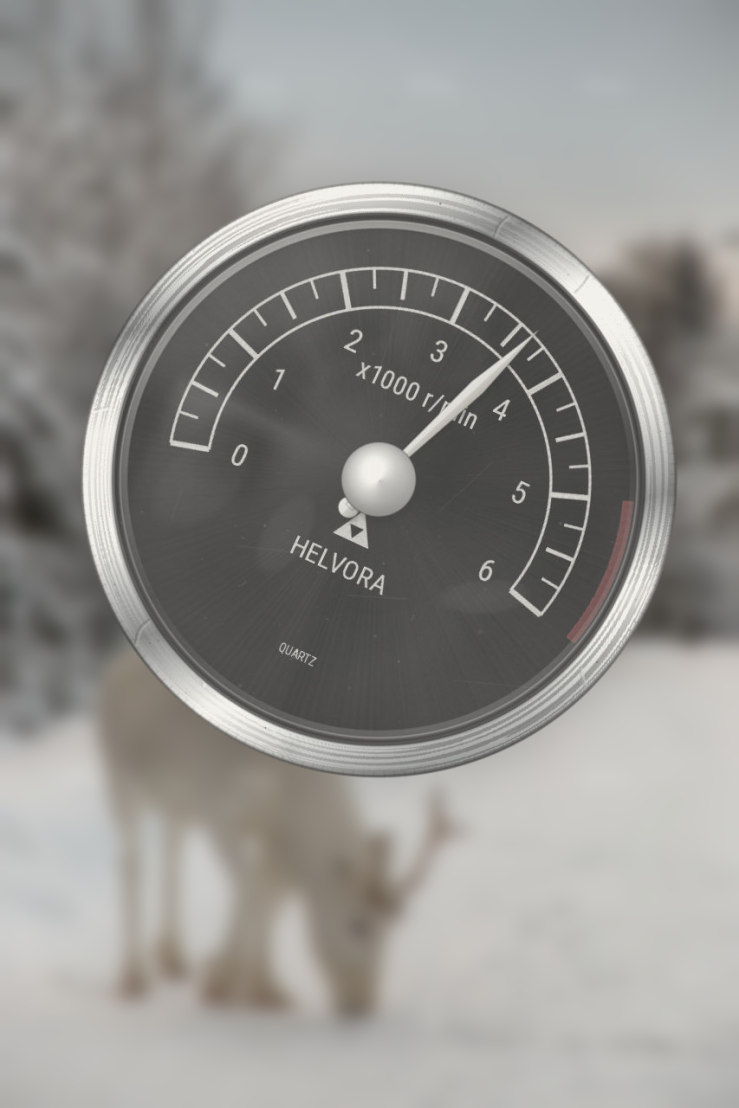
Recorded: 3625 rpm
